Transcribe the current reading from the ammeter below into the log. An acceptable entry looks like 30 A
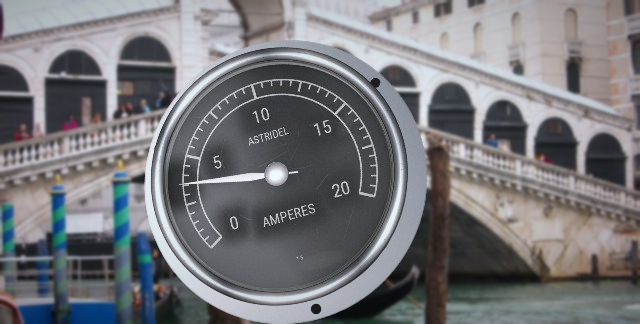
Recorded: 3.5 A
